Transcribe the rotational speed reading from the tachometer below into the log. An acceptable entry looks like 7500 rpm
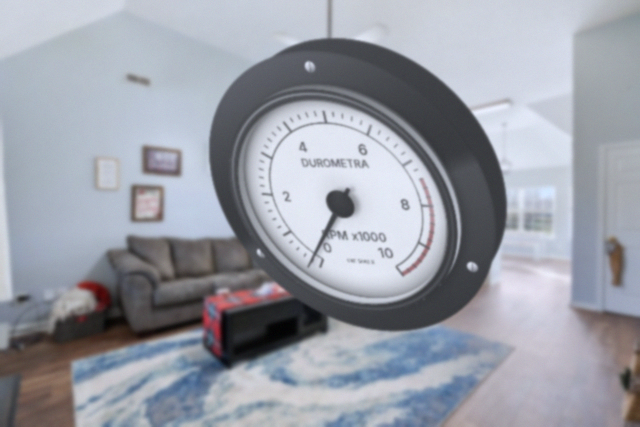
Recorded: 200 rpm
